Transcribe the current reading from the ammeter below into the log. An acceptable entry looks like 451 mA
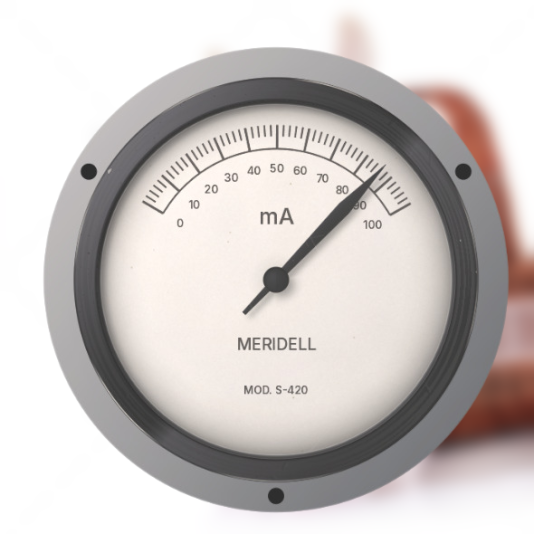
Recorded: 86 mA
